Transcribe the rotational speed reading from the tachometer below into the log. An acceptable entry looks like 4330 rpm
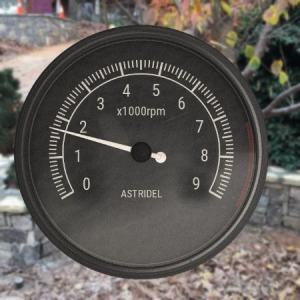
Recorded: 1700 rpm
